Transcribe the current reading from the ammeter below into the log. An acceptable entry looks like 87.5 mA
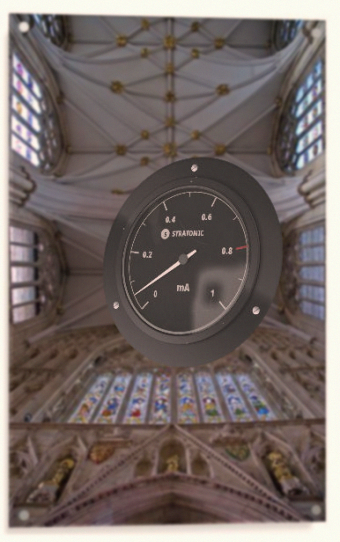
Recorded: 0.05 mA
